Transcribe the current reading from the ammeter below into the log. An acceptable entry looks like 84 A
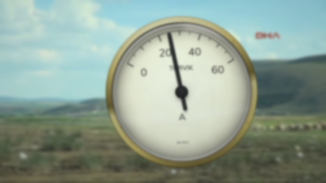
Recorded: 25 A
